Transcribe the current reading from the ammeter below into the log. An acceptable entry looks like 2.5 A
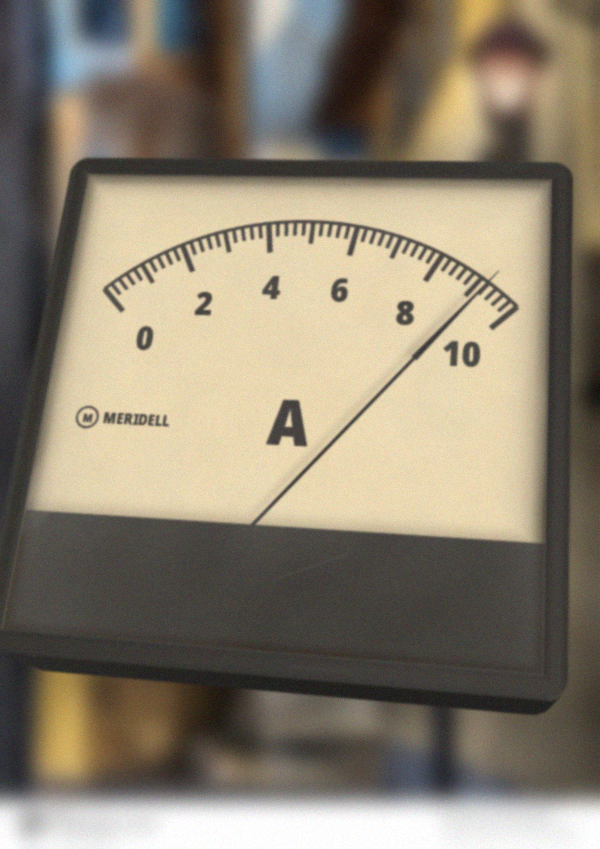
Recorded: 9.2 A
